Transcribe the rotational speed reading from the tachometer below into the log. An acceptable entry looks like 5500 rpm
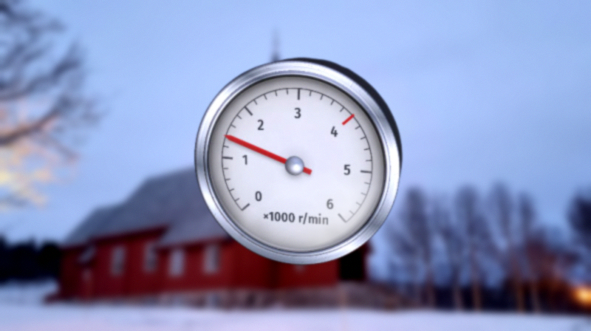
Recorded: 1400 rpm
